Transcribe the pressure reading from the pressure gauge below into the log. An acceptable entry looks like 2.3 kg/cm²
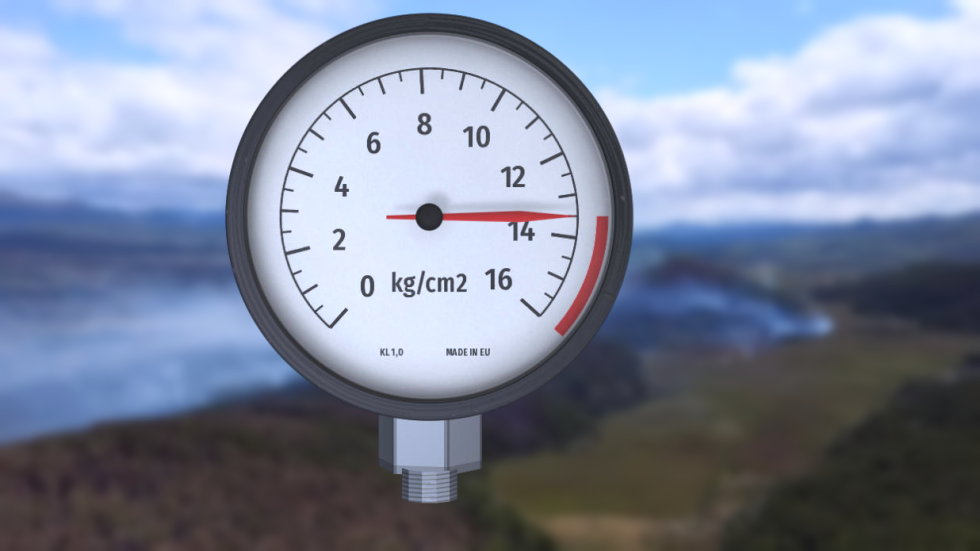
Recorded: 13.5 kg/cm²
